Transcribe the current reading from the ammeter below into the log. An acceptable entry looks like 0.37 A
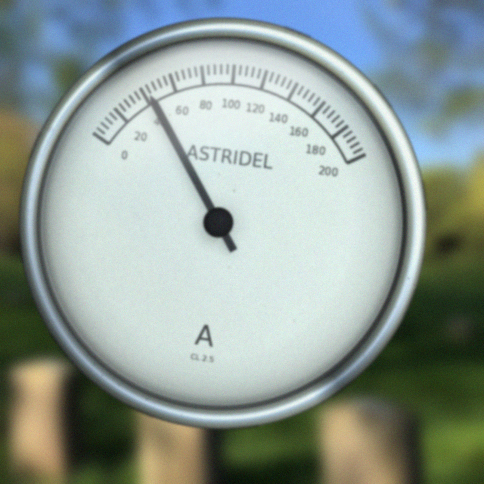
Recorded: 44 A
